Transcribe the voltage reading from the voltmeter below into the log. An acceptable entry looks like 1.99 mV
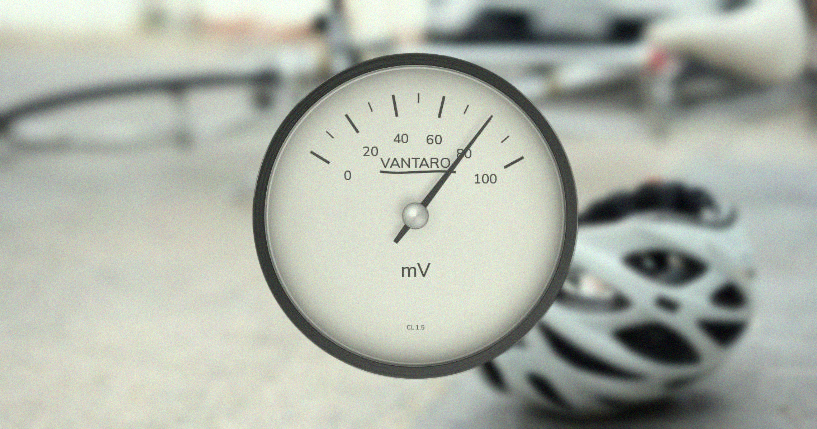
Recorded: 80 mV
